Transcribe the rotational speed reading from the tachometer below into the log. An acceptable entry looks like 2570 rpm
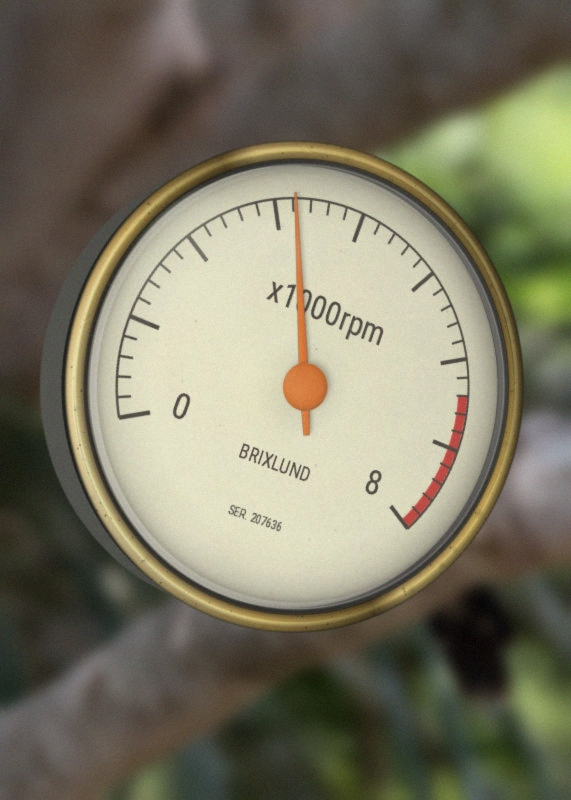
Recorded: 3200 rpm
